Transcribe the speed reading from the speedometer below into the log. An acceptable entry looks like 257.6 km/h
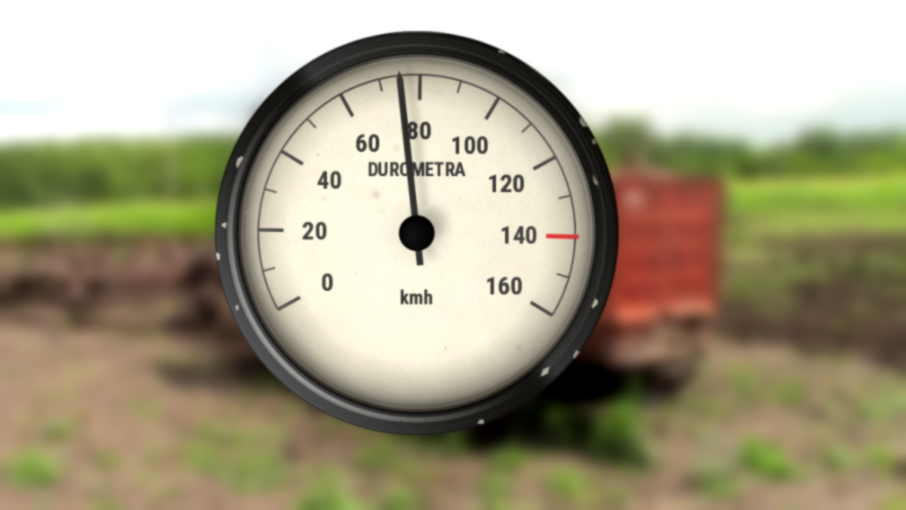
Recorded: 75 km/h
